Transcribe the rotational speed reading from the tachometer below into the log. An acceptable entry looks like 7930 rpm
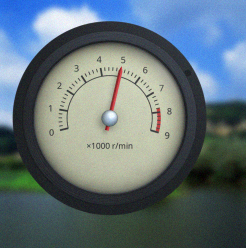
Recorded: 5000 rpm
